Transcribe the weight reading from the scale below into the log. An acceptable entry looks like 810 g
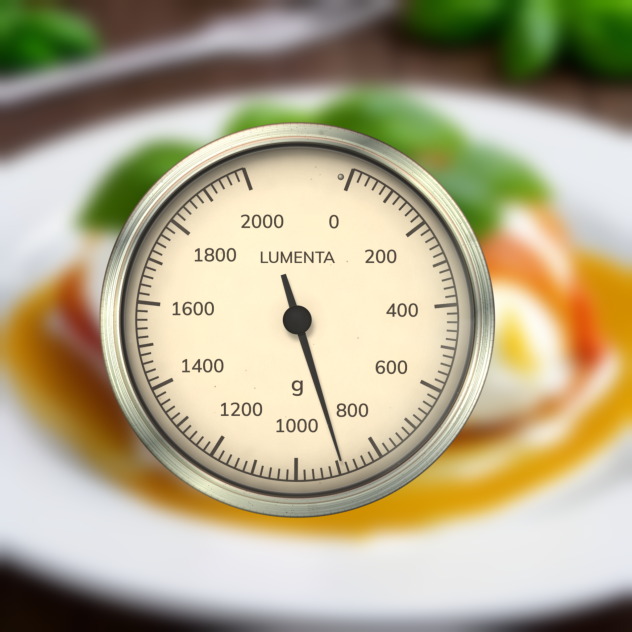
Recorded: 890 g
